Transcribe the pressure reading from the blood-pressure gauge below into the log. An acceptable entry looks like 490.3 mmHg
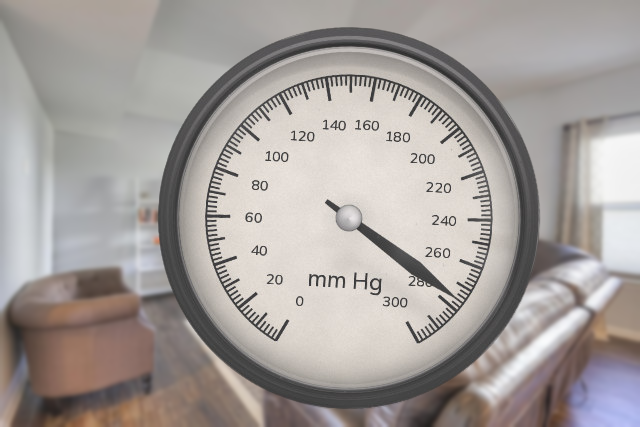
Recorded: 276 mmHg
